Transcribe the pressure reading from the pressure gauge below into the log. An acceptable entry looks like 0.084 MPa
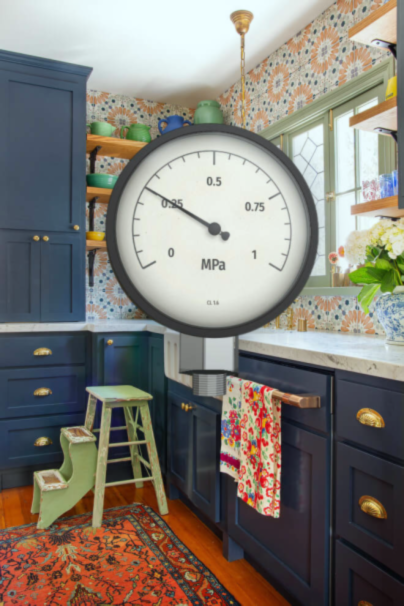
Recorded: 0.25 MPa
